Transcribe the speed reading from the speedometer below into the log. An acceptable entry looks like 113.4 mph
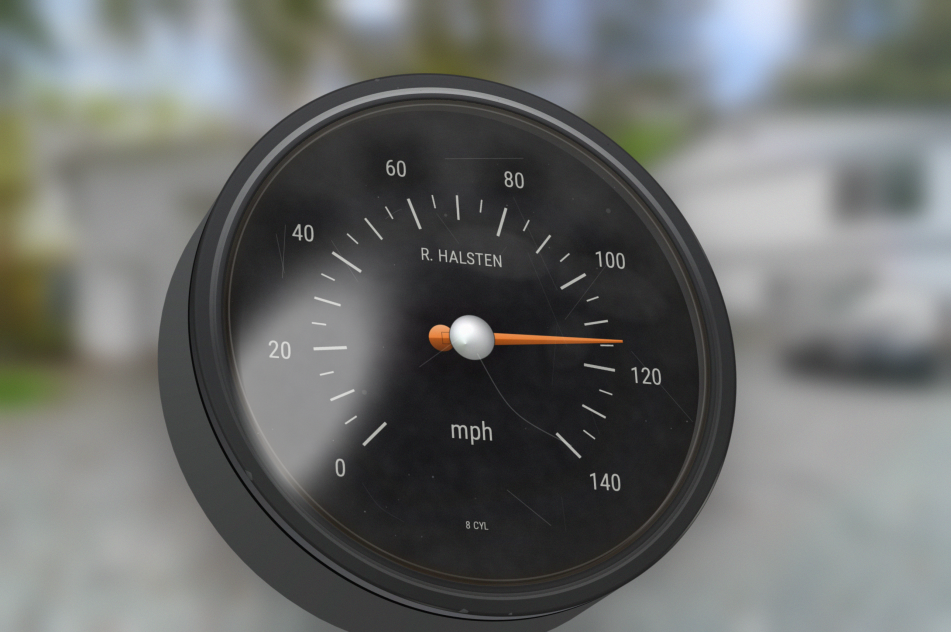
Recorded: 115 mph
